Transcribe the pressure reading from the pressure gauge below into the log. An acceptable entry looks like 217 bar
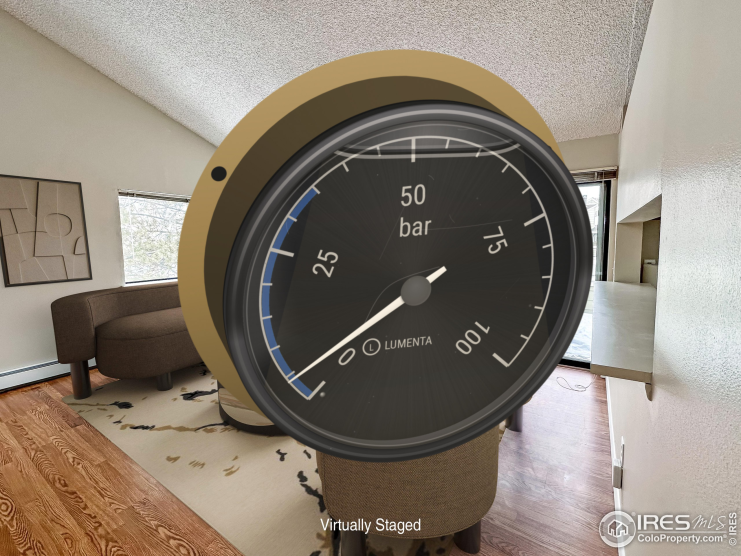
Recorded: 5 bar
